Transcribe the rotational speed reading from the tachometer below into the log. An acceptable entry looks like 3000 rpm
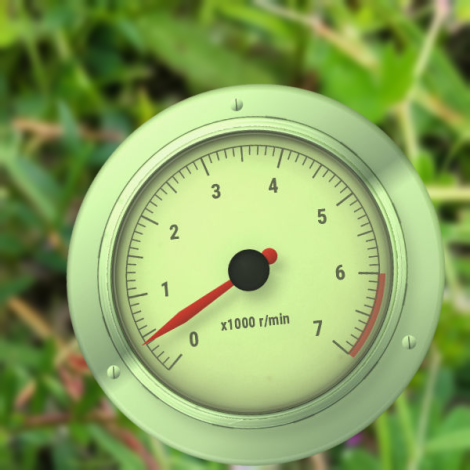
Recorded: 400 rpm
